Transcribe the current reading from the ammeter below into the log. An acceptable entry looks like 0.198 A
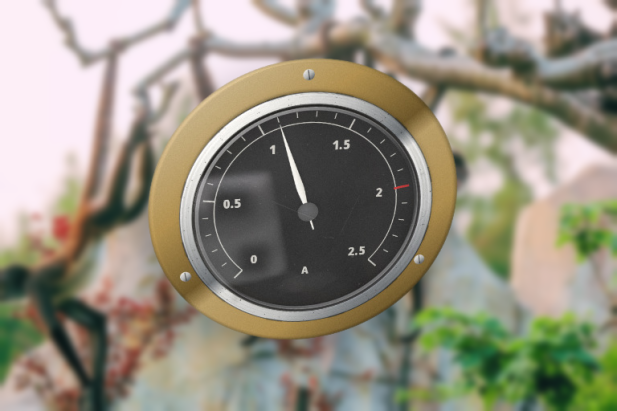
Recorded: 1.1 A
